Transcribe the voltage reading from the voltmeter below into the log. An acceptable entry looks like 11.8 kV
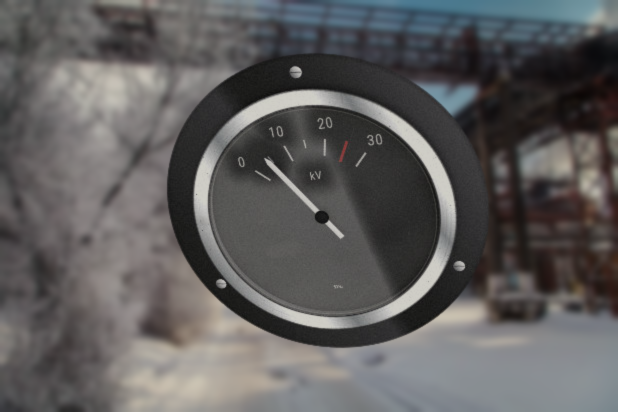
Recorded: 5 kV
